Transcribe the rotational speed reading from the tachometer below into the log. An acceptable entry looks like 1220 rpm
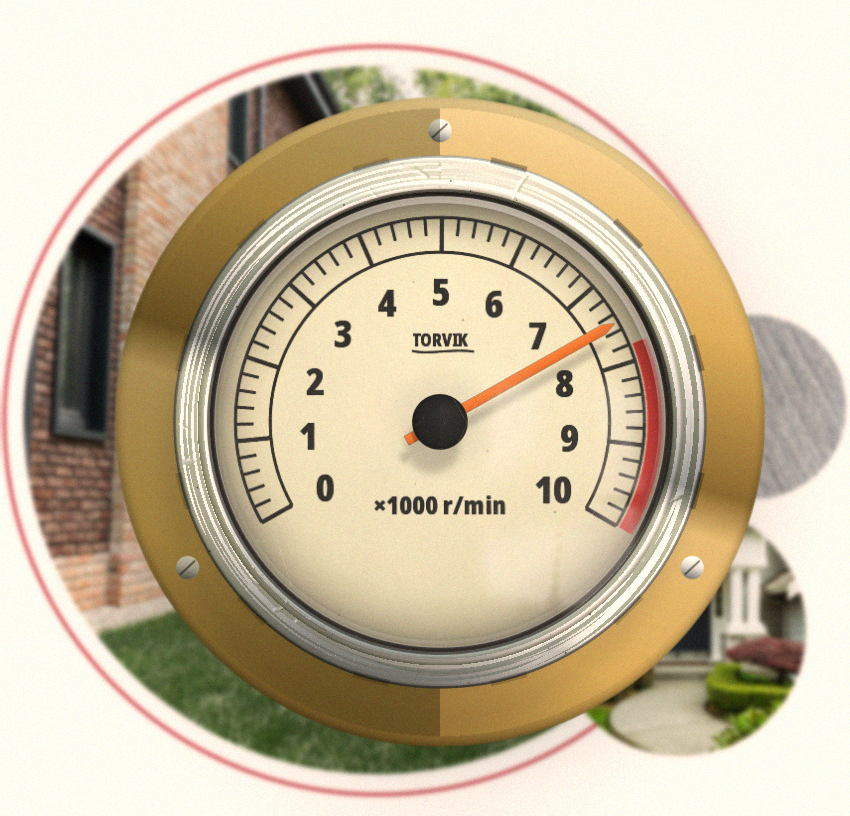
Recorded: 7500 rpm
